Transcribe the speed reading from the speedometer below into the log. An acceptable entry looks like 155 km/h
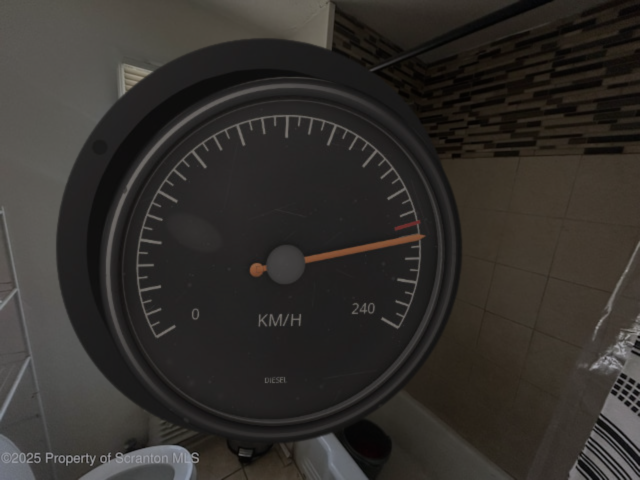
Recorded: 200 km/h
